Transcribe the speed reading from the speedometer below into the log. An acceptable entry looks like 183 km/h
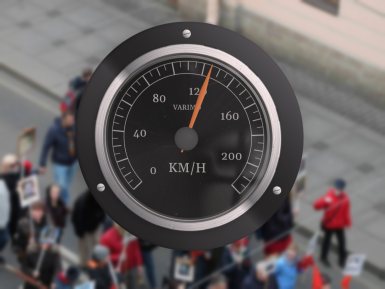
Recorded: 125 km/h
